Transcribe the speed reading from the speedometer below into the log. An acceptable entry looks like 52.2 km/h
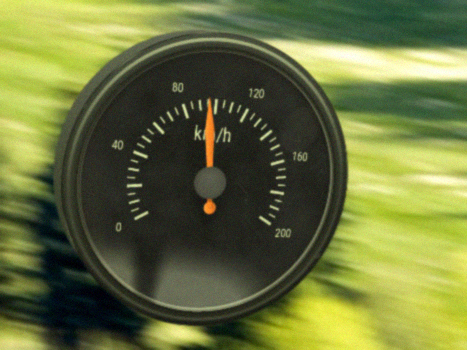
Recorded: 95 km/h
